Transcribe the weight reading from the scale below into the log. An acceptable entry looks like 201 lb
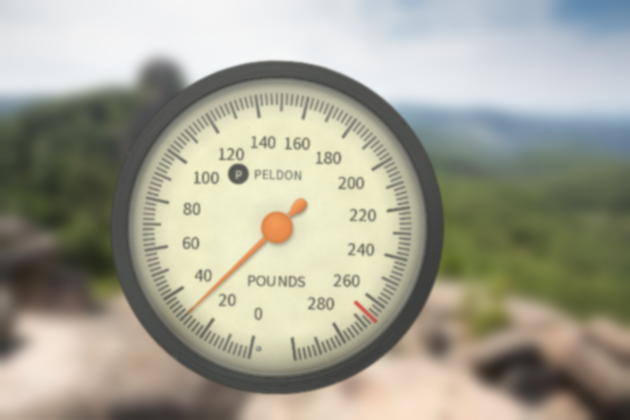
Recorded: 30 lb
